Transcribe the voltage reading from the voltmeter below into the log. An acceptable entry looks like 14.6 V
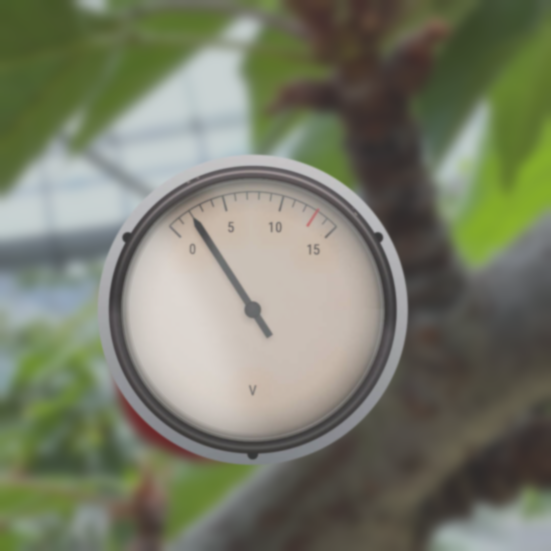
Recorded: 2 V
